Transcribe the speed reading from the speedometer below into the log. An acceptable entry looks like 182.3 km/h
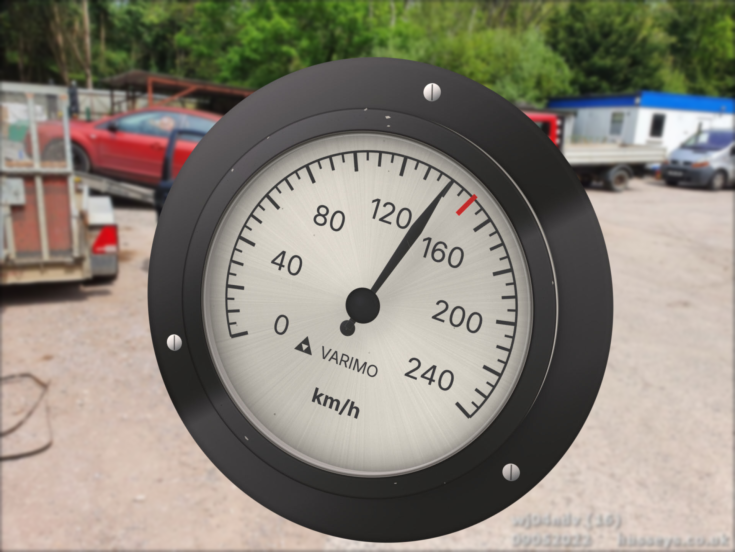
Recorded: 140 km/h
